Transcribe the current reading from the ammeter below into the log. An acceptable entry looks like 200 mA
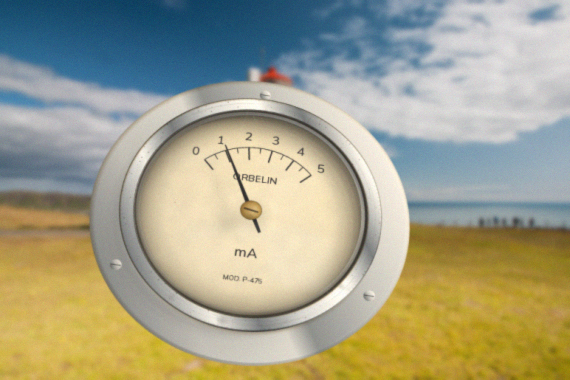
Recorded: 1 mA
